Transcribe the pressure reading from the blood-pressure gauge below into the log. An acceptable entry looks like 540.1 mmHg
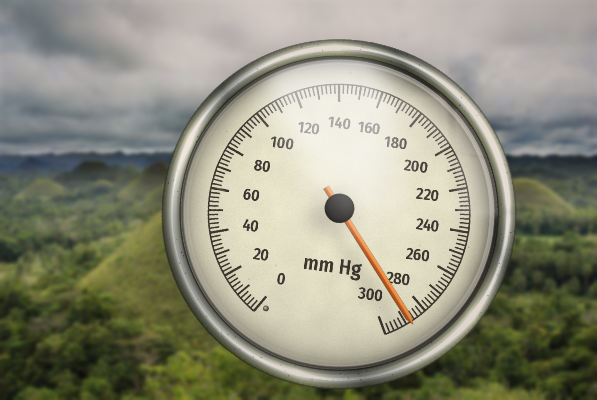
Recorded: 288 mmHg
